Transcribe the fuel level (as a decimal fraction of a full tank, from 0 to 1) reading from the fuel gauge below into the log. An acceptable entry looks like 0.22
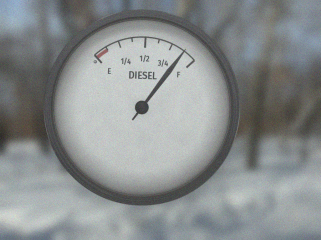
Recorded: 0.875
